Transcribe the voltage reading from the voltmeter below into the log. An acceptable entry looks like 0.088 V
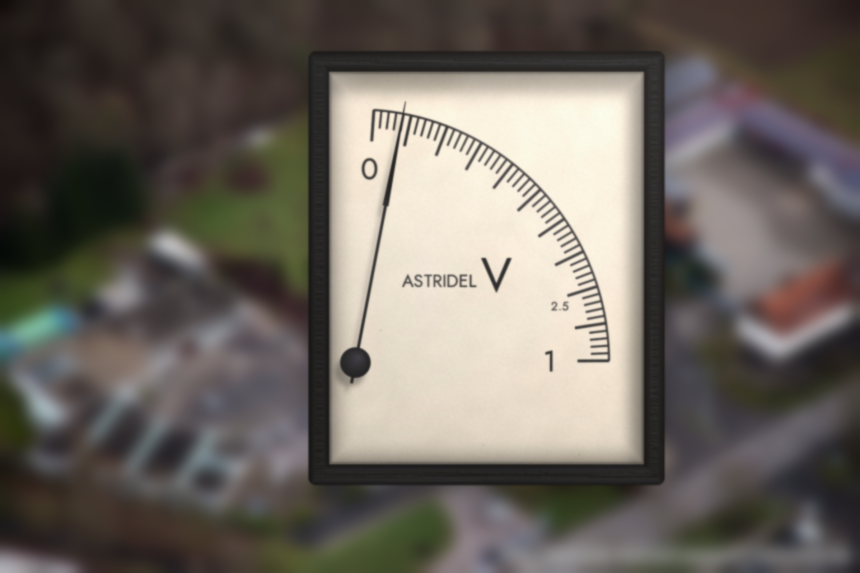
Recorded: 0.08 V
